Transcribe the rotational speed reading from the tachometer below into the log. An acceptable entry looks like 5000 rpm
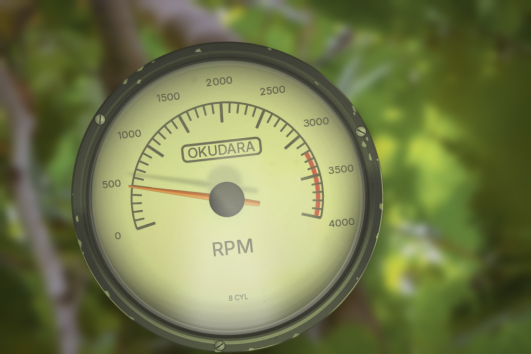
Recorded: 500 rpm
